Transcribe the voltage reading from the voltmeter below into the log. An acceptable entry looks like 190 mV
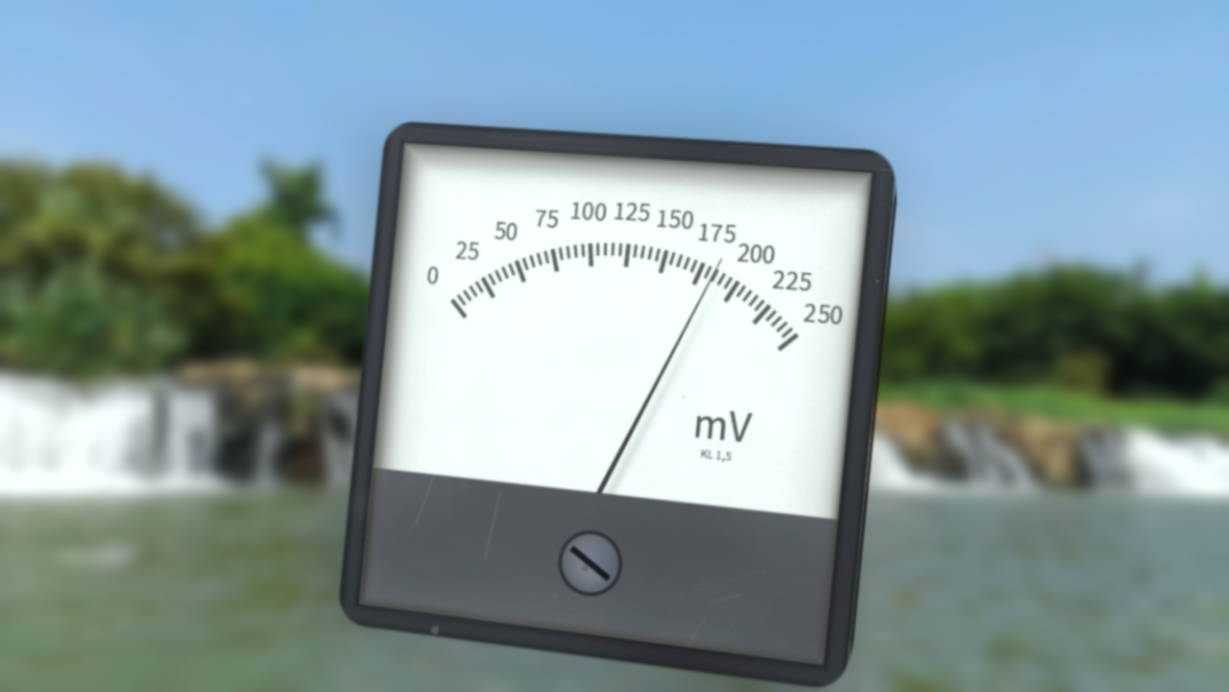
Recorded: 185 mV
